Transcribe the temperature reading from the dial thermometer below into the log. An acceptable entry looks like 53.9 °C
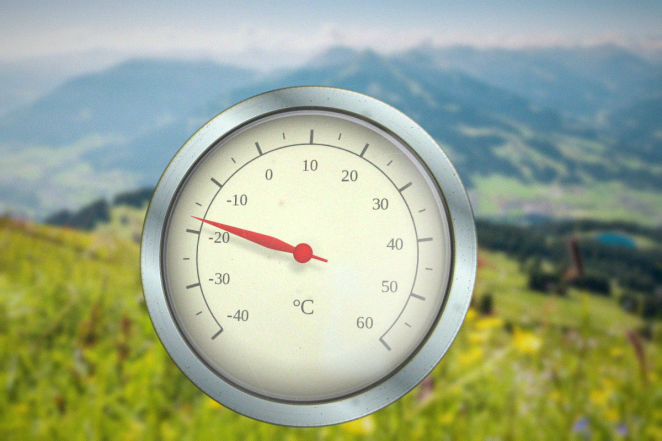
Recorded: -17.5 °C
